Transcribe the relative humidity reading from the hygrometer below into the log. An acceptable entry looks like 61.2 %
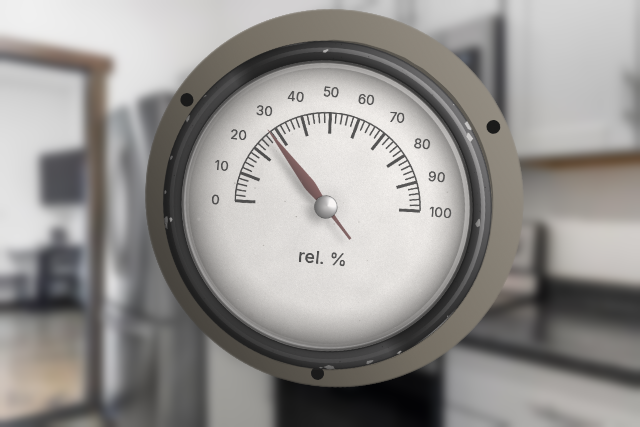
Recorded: 28 %
